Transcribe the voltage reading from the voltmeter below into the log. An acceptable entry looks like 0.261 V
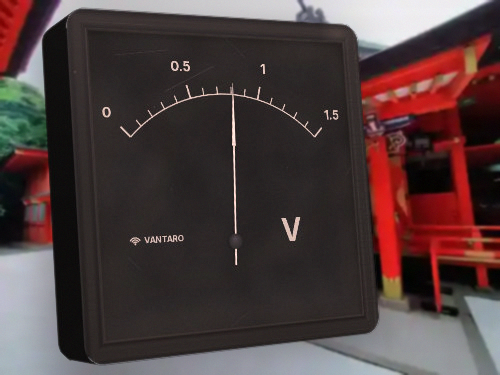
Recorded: 0.8 V
